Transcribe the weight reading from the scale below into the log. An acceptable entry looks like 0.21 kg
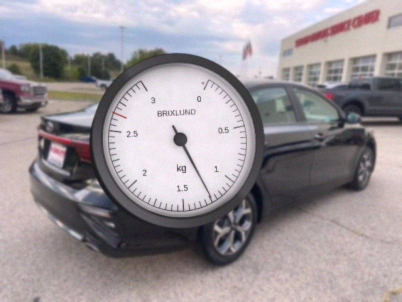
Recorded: 1.25 kg
